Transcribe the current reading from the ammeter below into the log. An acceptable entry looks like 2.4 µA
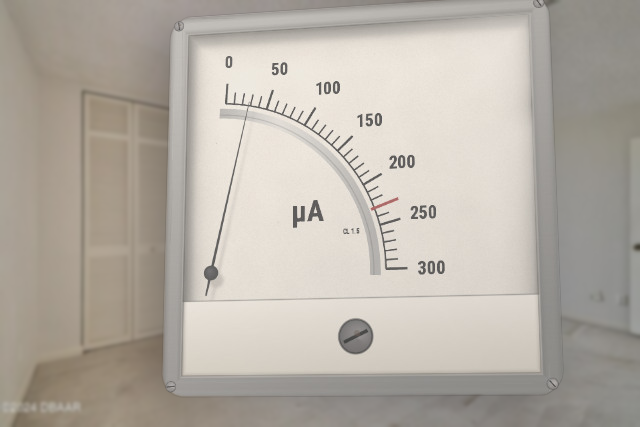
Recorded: 30 µA
